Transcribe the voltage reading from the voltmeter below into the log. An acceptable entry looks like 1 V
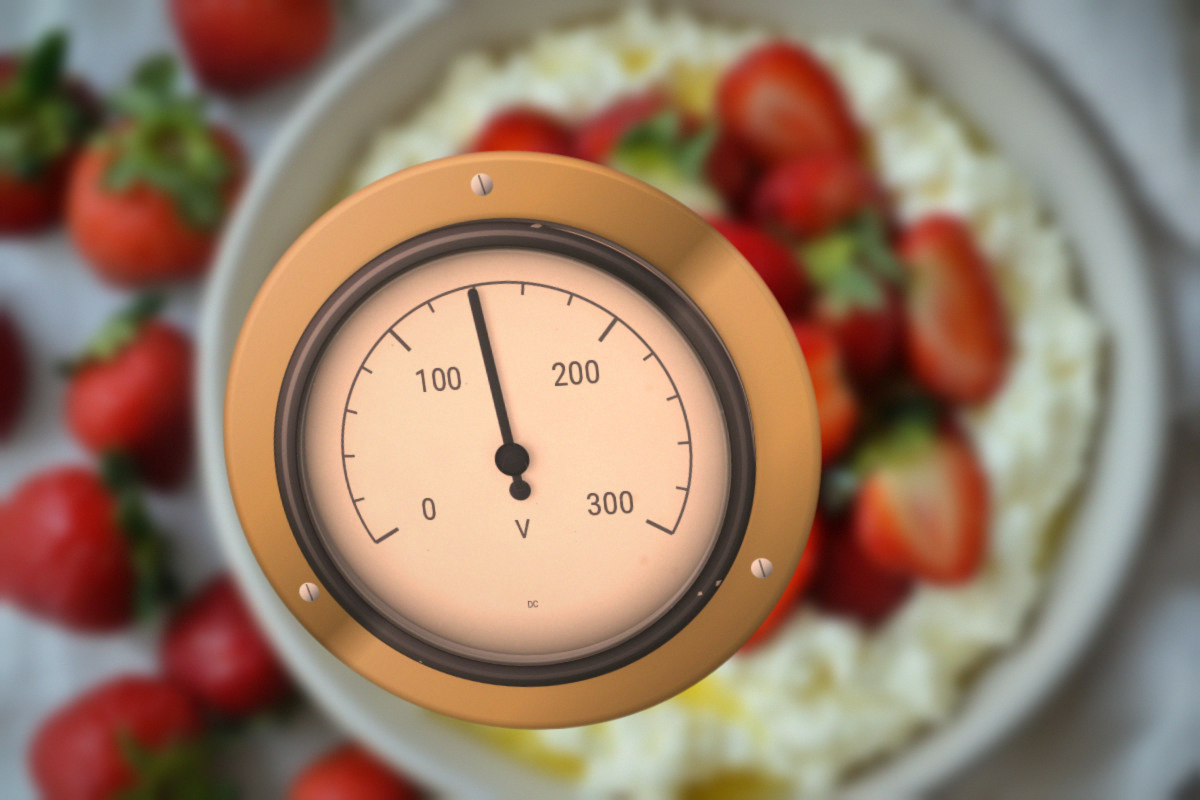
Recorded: 140 V
